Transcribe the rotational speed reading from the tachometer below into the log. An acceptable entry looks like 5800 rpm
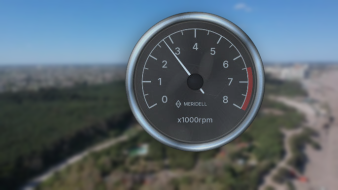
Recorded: 2750 rpm
